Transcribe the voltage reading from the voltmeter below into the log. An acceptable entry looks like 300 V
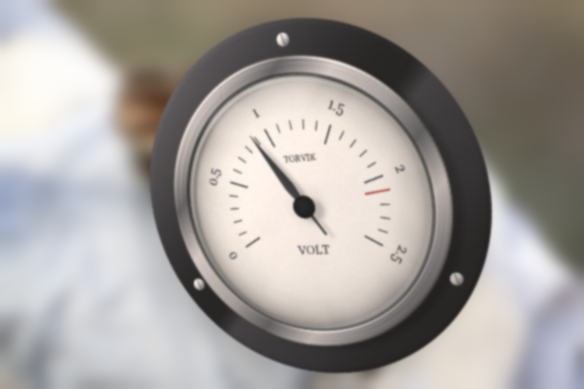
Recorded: 0.9 V
